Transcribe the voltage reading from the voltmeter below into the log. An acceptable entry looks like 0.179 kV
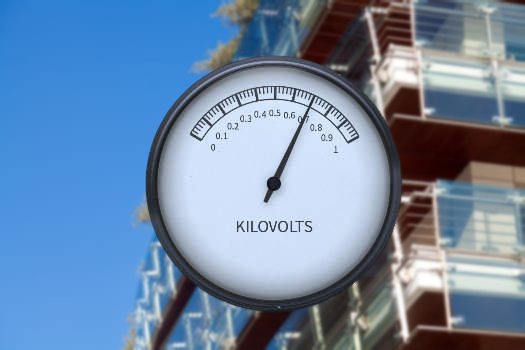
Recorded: 0.7 kV
